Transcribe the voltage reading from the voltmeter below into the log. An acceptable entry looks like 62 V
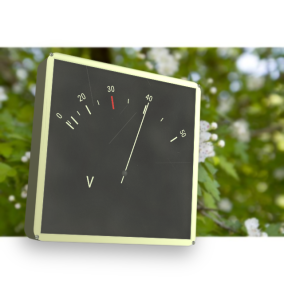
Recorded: 40 V
